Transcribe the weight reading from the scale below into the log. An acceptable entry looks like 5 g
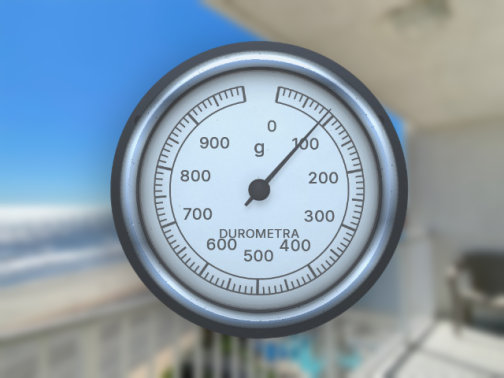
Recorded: 90 g
